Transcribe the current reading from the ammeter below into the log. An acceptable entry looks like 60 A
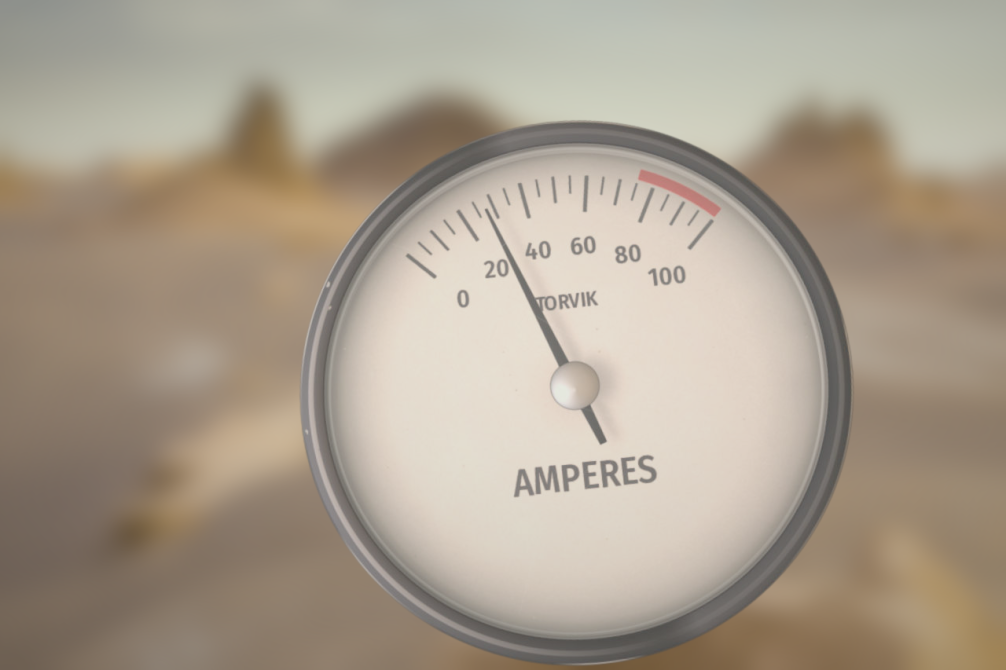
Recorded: 27.5 A
